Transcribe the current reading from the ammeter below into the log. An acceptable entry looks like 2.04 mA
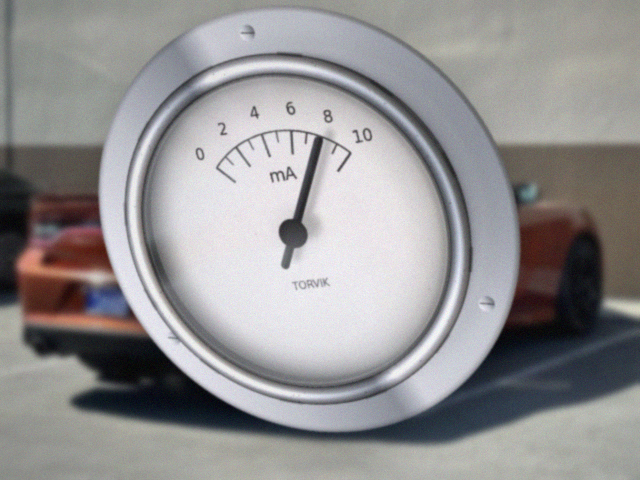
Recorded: 8 mA
